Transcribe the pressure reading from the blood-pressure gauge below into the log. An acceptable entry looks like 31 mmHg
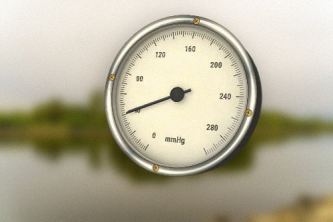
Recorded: 40 mmHg
